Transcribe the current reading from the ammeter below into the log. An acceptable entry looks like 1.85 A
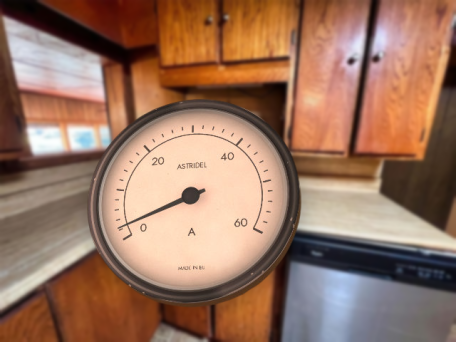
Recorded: 2 A
